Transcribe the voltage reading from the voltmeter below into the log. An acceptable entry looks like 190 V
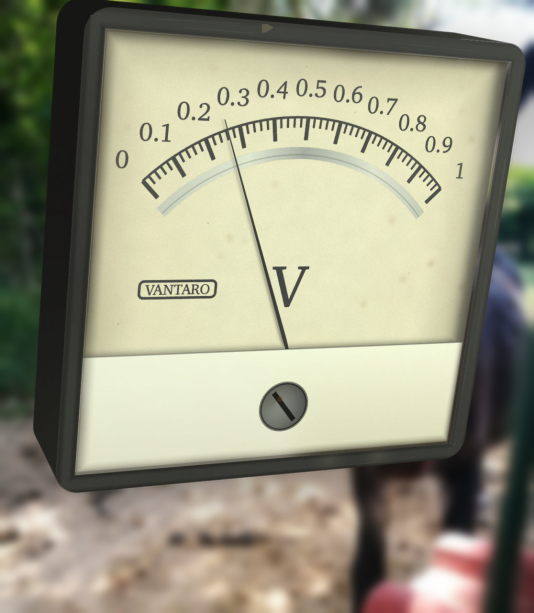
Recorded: 0.26 V
